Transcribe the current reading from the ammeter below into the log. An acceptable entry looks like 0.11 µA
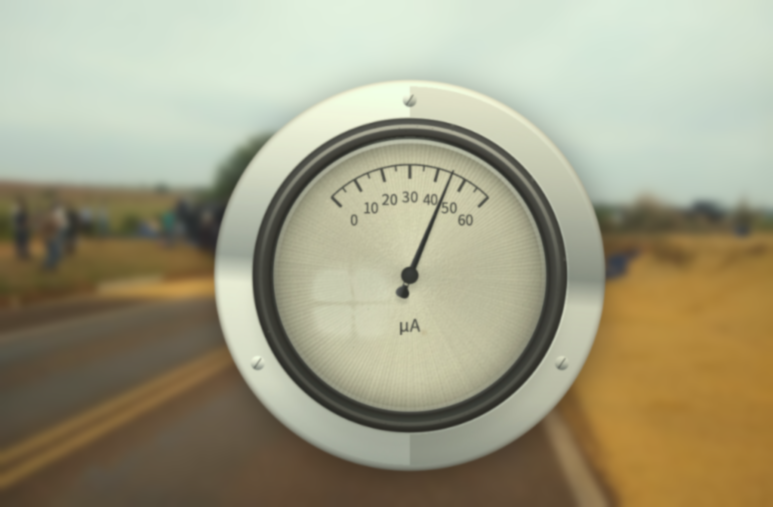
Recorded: 45 µA
